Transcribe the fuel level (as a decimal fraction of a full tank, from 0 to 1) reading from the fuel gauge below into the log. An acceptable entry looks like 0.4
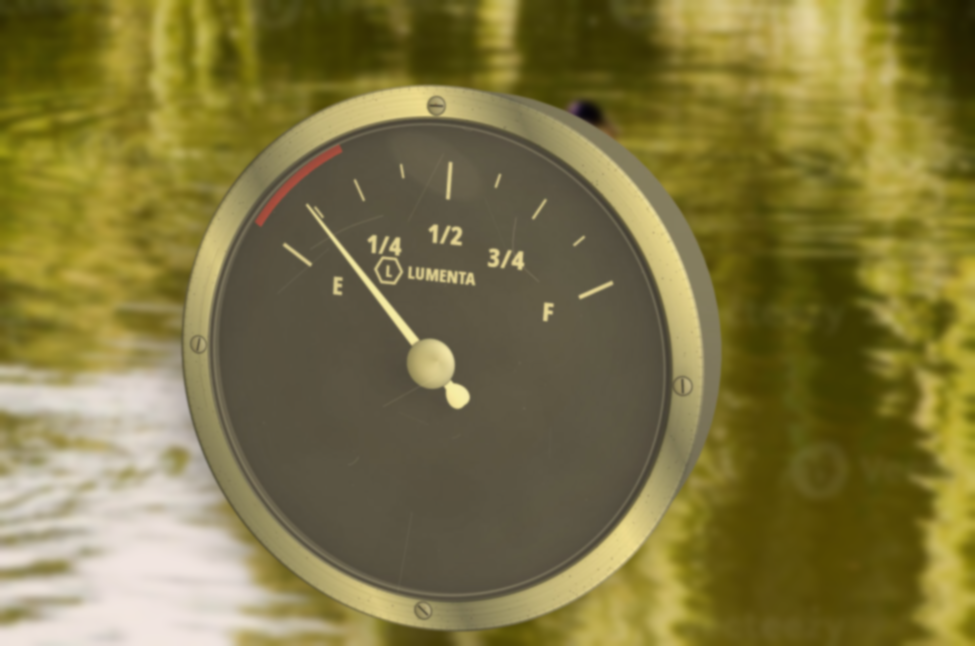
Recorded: 0.125
